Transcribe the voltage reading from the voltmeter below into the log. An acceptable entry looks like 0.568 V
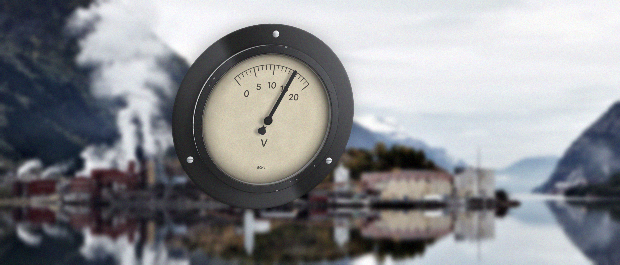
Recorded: 15 V
